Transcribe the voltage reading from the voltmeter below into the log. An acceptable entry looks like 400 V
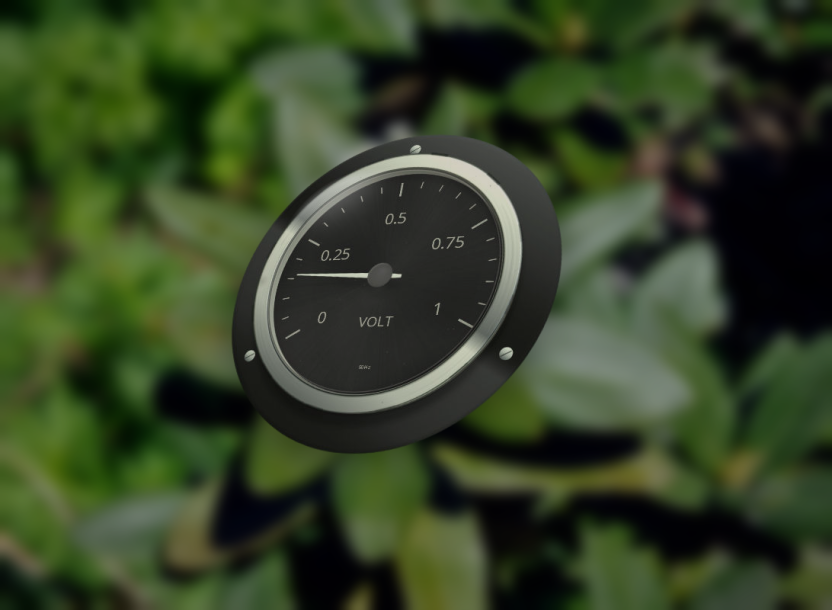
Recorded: 0.15 V
